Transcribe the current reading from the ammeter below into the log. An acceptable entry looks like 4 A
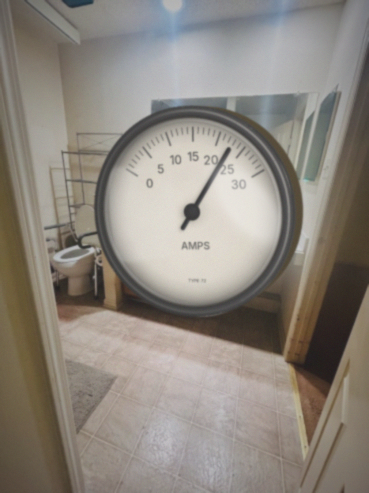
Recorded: 23 A
